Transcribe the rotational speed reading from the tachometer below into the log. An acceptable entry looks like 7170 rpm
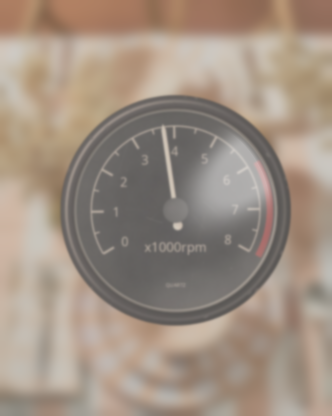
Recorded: 3750 rpm
